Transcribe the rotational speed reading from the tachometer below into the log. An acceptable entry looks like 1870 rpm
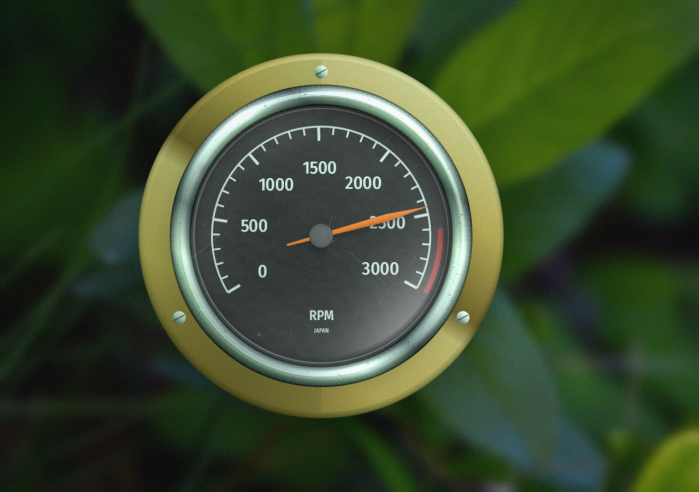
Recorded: 2450 rpm
